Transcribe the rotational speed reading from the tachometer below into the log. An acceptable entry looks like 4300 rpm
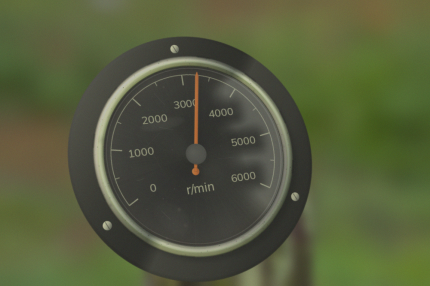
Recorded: 3250 rpm
